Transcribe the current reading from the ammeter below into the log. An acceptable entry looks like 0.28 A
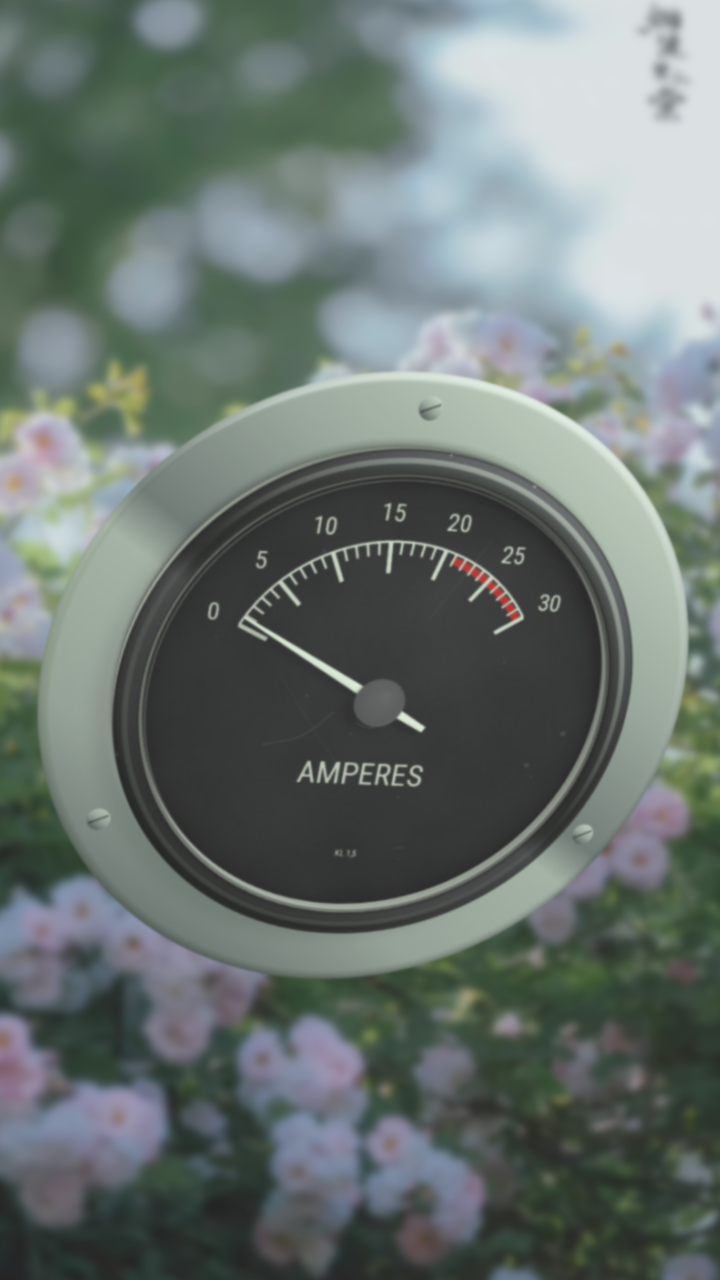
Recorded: 1 A
